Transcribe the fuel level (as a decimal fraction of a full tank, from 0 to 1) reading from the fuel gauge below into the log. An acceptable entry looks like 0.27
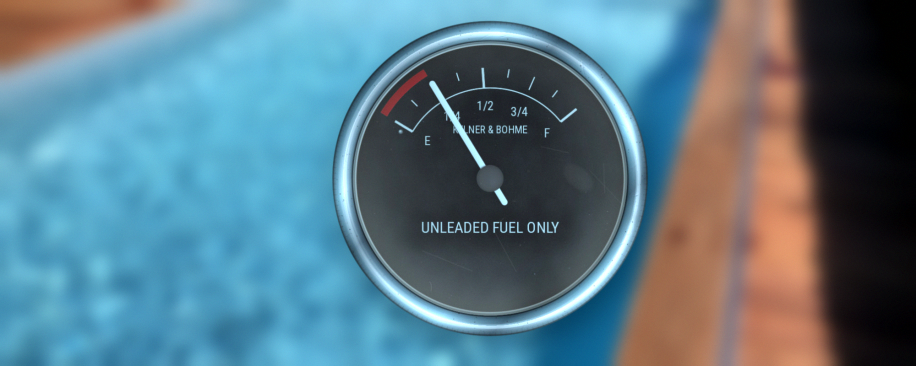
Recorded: 0.25
